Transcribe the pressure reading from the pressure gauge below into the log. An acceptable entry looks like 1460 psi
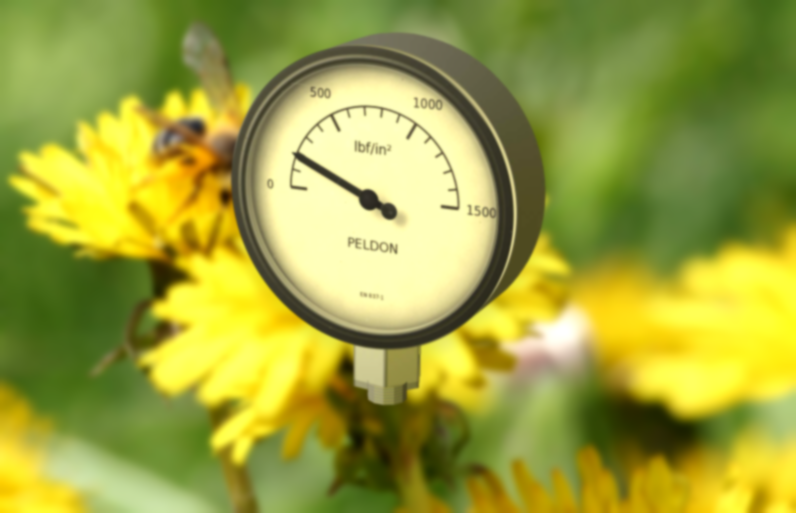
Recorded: 200 psi
